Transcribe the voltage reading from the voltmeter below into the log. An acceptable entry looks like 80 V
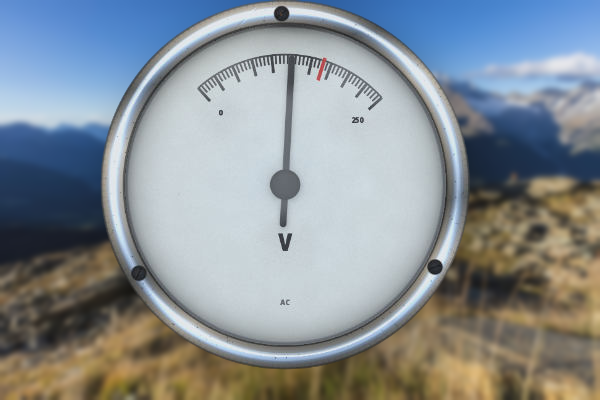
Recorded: 125 V
